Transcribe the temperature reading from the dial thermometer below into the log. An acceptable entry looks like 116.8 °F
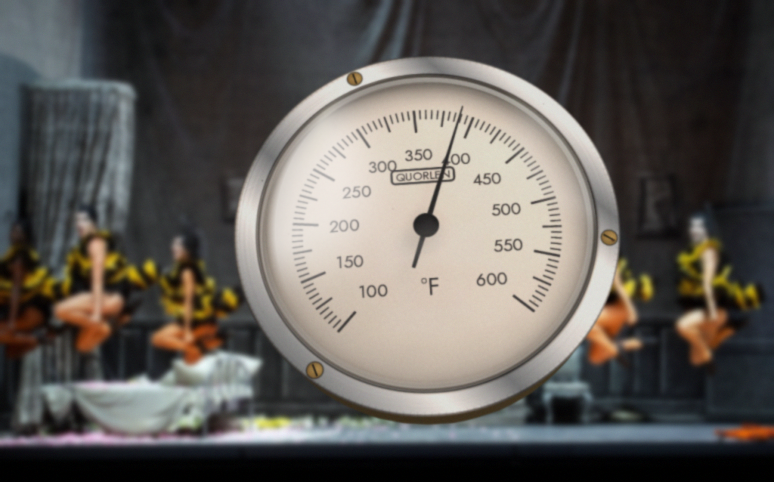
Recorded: 390 °F
